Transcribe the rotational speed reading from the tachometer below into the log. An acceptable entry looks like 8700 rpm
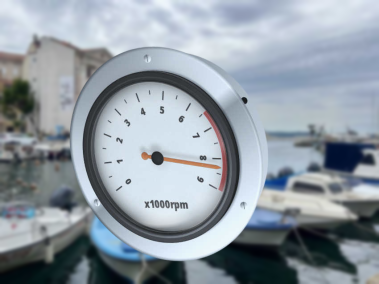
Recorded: 8250 rpm
